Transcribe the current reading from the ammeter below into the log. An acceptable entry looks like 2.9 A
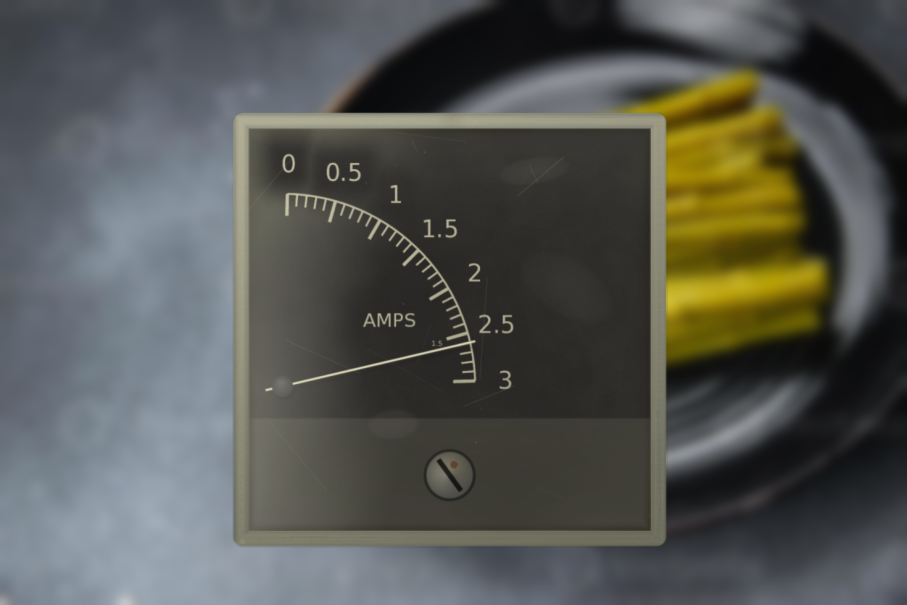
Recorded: 2.6 A
